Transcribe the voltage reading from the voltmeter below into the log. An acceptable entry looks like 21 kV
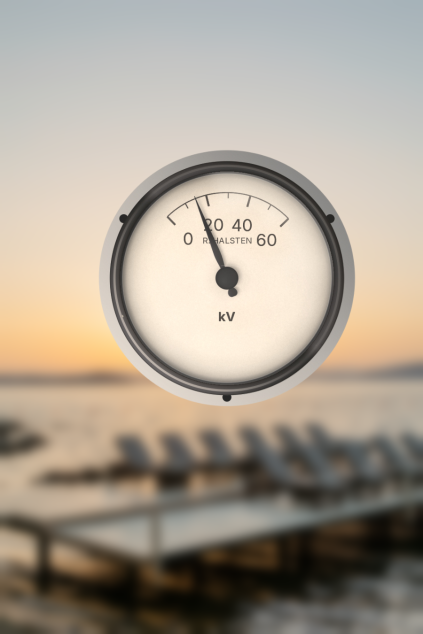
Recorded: 15 kV
